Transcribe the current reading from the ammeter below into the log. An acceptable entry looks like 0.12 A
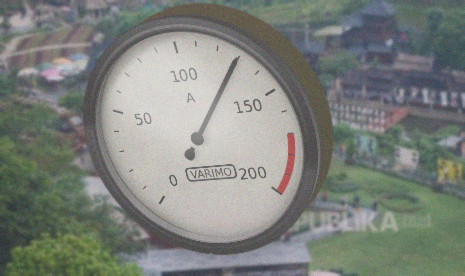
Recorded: 130 A
